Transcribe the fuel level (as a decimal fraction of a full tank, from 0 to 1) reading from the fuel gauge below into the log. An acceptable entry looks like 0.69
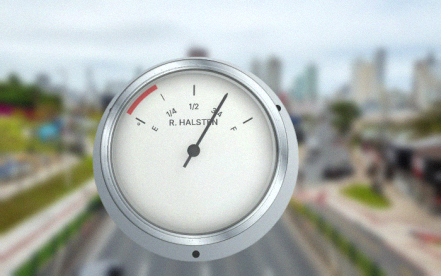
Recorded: 0.75
